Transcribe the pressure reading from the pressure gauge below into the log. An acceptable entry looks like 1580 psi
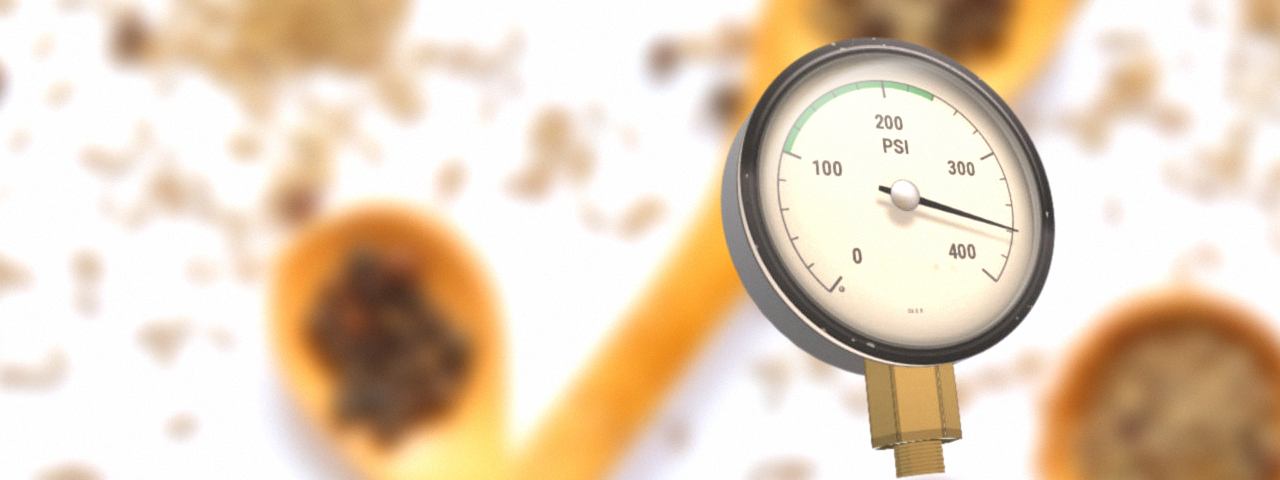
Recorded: 360 psi
